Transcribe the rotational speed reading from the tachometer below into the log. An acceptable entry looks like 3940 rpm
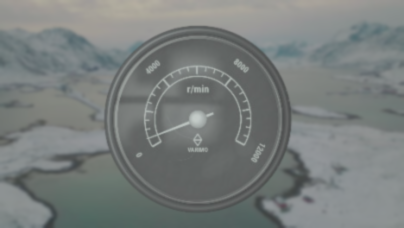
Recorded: 500 rpm
